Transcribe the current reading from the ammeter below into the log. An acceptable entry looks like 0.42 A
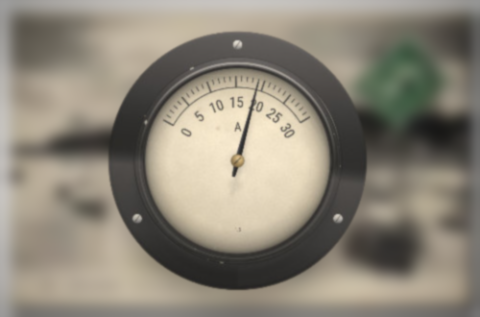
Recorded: 19 A
